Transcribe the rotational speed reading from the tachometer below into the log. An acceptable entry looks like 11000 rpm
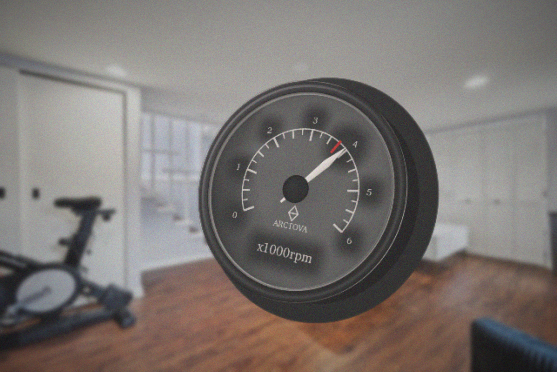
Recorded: 4000 rpm
